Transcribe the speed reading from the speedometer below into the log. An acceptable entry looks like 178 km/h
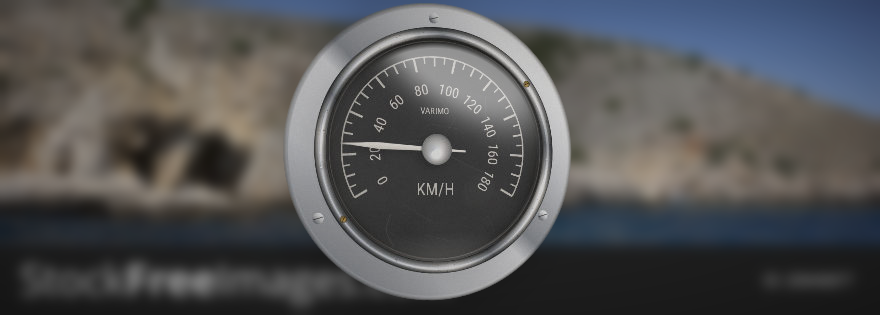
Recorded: 25 km/h
